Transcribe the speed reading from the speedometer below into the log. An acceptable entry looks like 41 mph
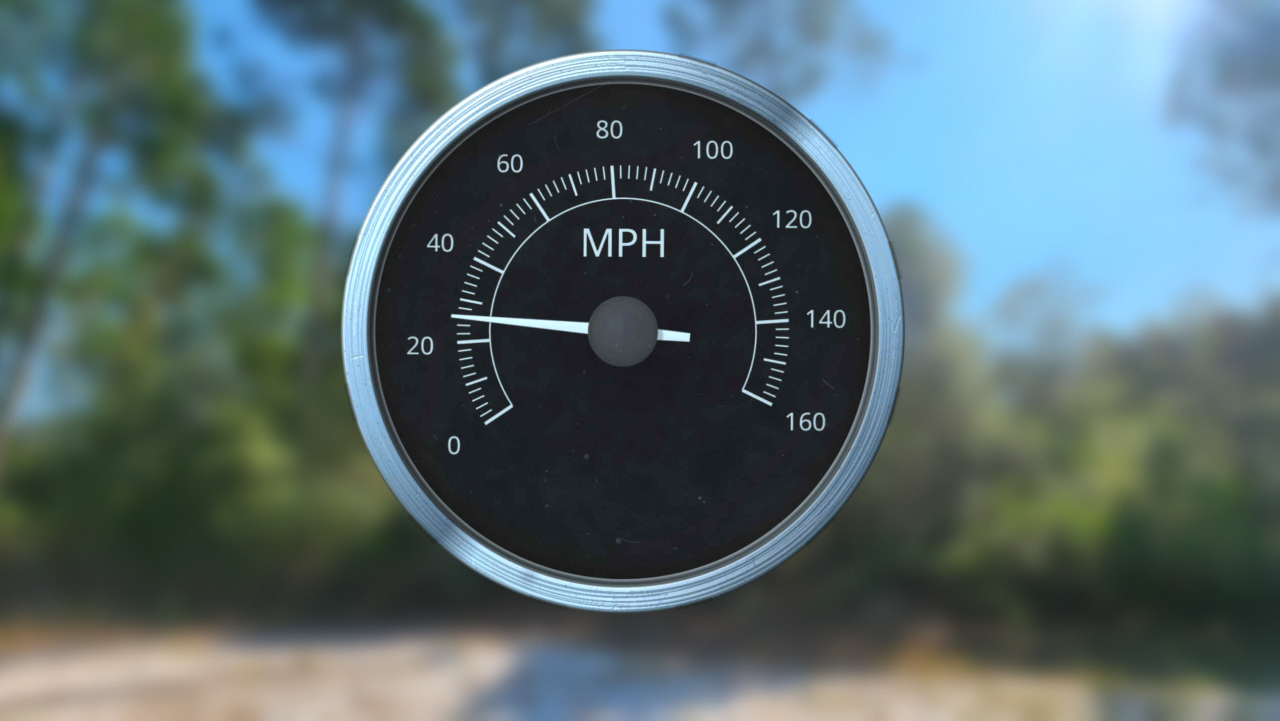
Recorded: 26 mph
